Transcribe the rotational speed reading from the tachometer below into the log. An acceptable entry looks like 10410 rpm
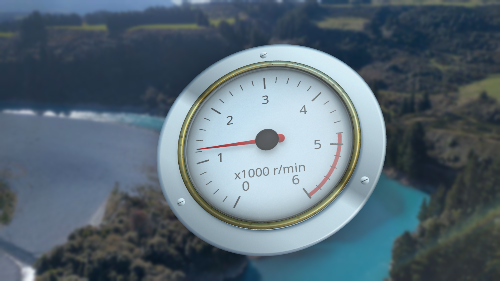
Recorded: 1200 rpm
